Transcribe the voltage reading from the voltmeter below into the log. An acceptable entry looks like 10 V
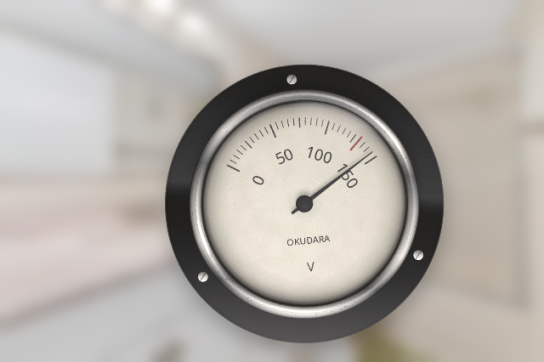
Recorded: 145 V
